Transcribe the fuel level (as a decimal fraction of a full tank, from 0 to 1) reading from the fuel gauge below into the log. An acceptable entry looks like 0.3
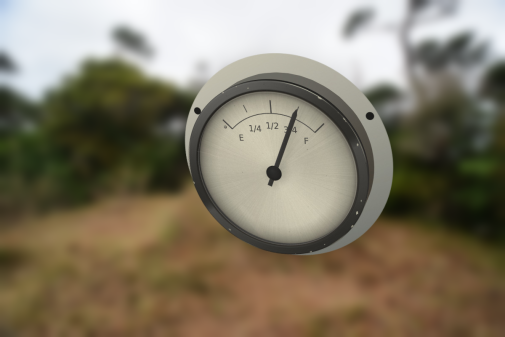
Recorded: 0.75
